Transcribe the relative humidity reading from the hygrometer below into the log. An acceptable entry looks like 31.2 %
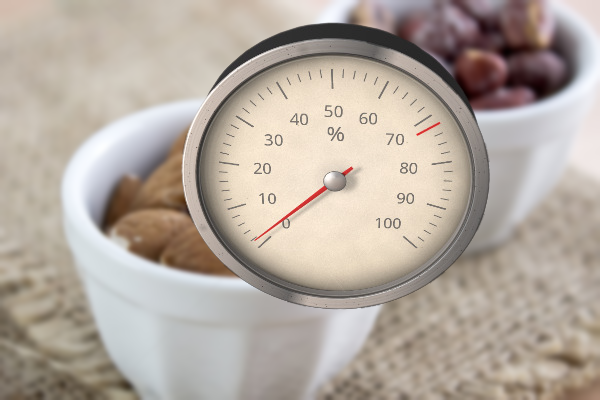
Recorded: 2 %
